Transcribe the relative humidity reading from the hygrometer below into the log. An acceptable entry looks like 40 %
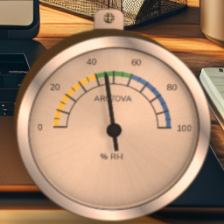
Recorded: 45 %
